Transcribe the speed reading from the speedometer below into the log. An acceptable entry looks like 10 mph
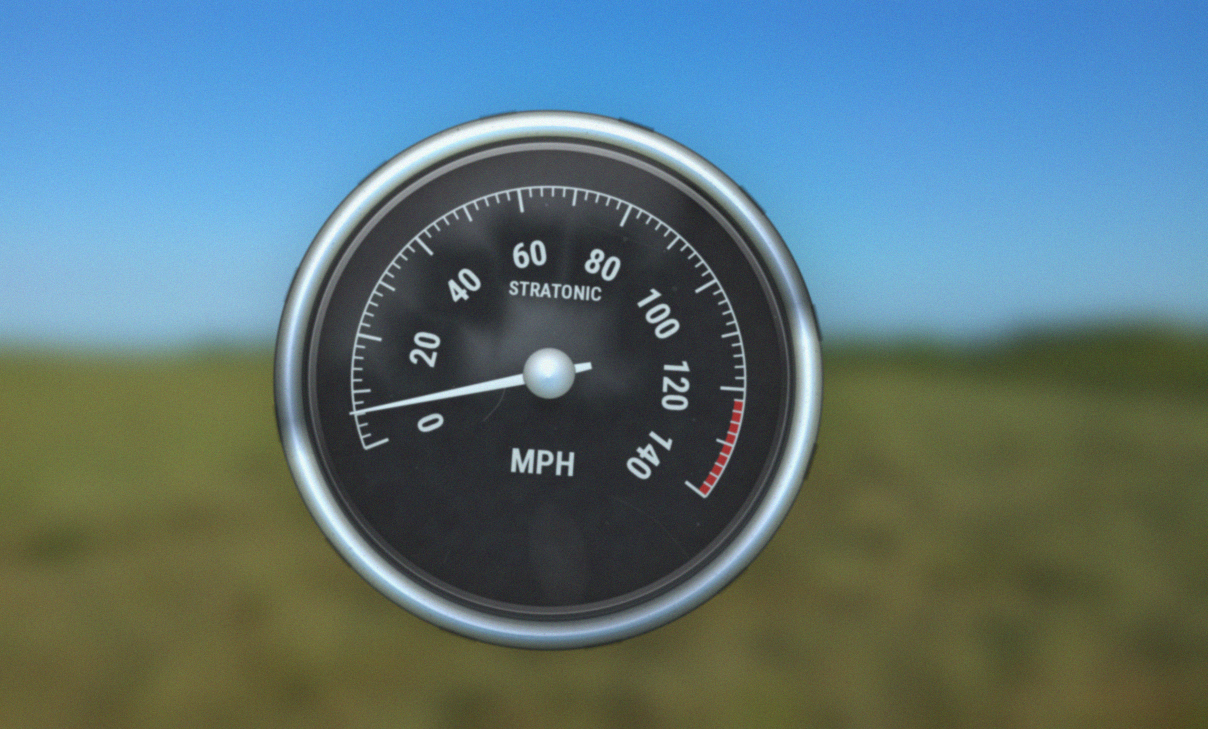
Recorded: 6 mph
